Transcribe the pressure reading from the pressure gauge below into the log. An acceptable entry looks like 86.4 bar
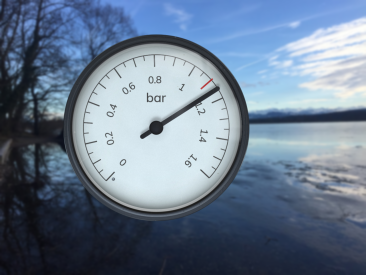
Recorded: 1.15 bar
